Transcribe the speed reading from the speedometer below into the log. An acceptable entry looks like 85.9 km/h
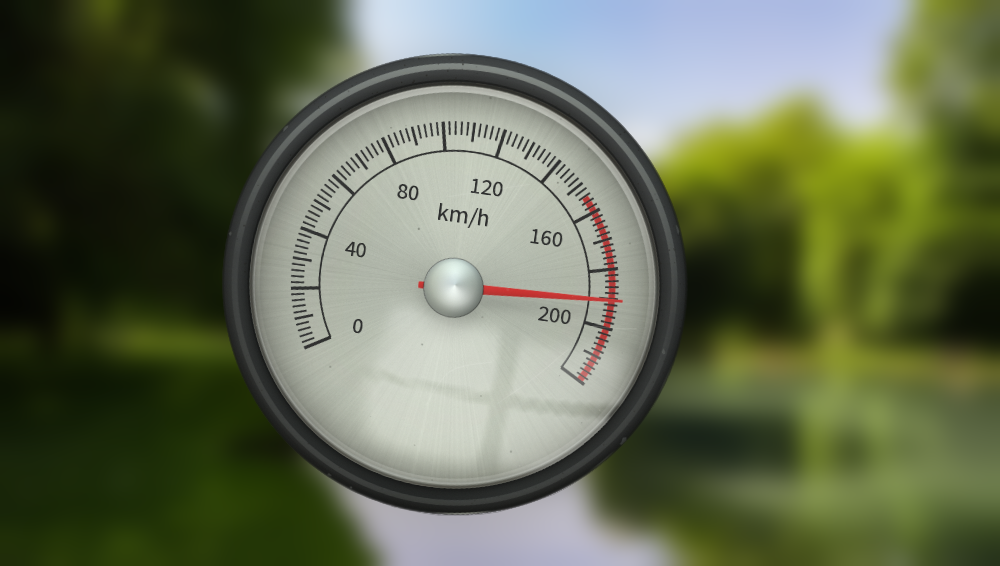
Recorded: 190 km/h
